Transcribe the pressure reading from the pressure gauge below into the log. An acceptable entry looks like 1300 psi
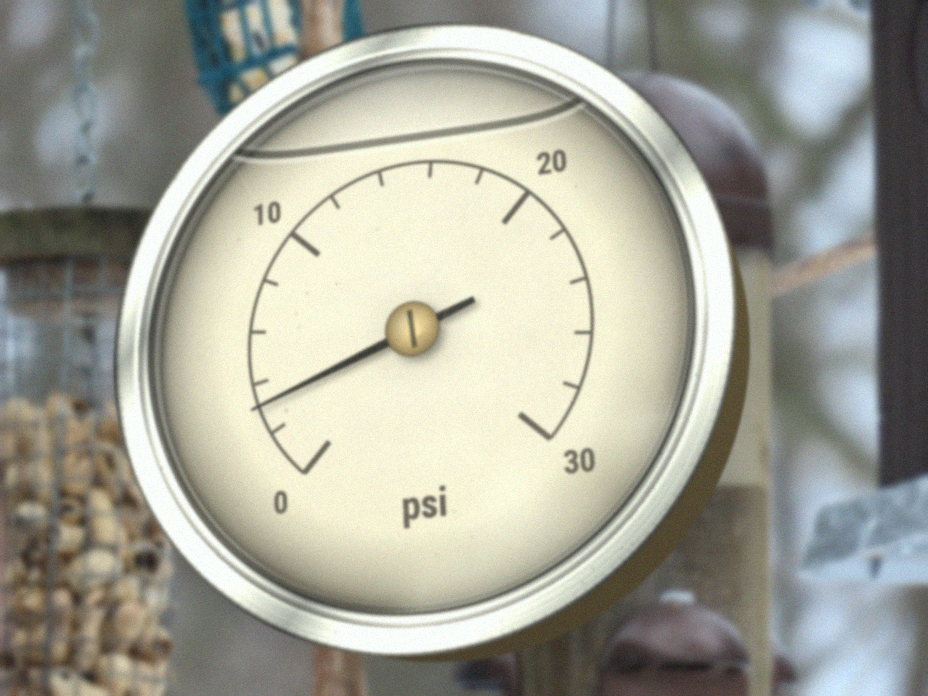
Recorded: 3 psi
